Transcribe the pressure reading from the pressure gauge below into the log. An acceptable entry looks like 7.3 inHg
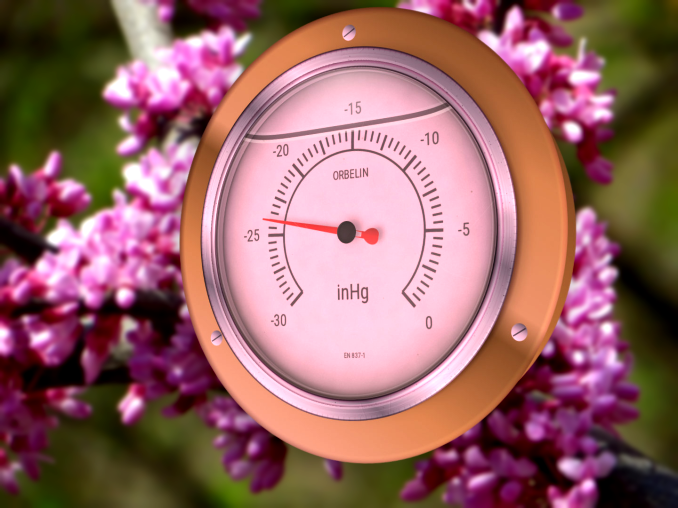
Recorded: -24 inHg
